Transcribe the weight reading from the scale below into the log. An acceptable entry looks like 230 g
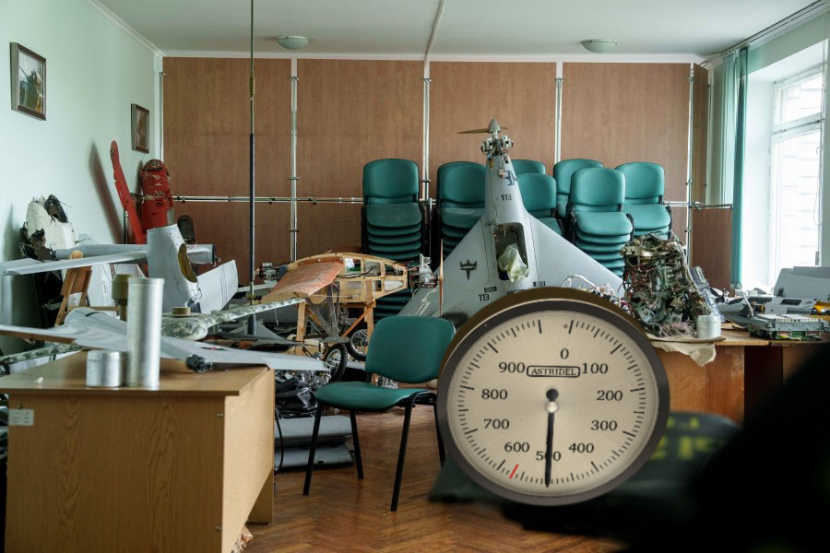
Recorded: 500 g
